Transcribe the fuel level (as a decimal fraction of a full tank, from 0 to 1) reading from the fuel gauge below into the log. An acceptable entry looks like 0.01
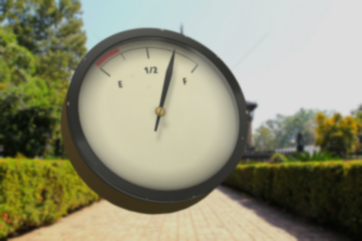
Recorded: 0.75
